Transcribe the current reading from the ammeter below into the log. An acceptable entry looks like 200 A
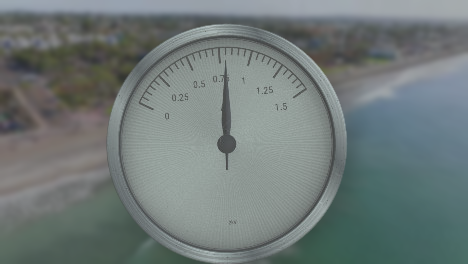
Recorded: 0.8 A
